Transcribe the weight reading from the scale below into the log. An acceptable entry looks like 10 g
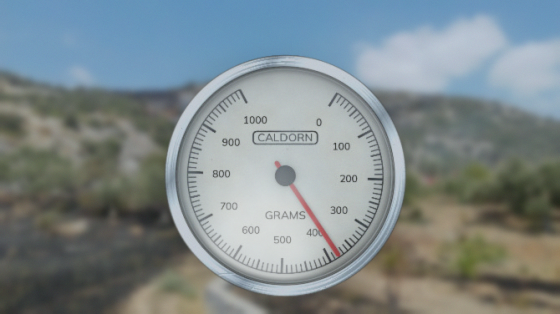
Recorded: 380 g
